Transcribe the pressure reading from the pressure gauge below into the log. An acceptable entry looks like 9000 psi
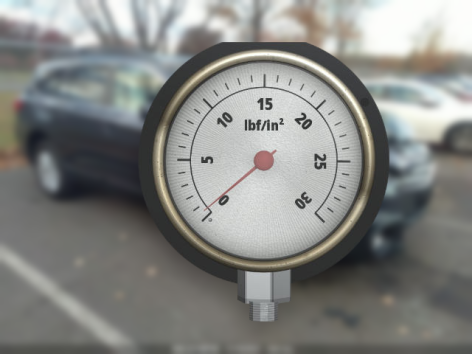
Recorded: 0.5 psi
